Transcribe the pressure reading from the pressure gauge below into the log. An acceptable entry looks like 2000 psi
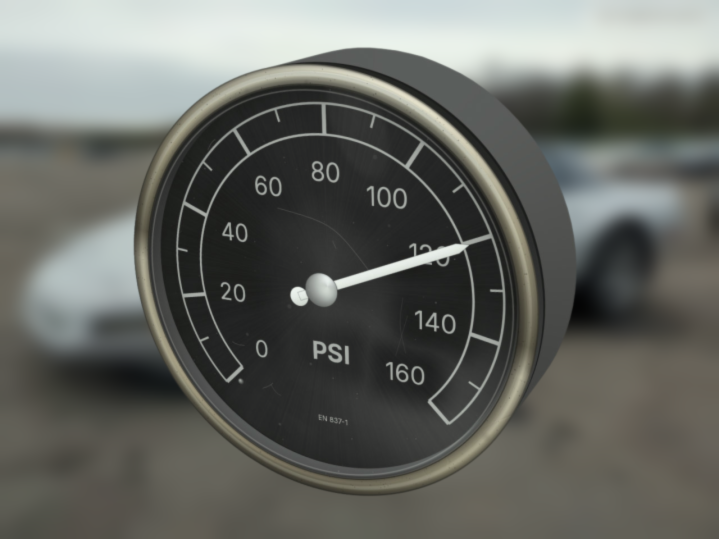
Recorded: 120 psi
